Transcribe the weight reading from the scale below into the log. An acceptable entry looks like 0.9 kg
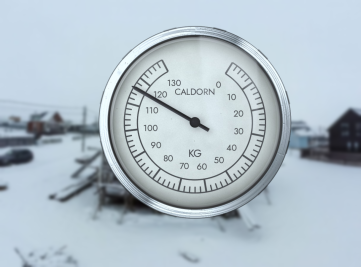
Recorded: 116 kg
